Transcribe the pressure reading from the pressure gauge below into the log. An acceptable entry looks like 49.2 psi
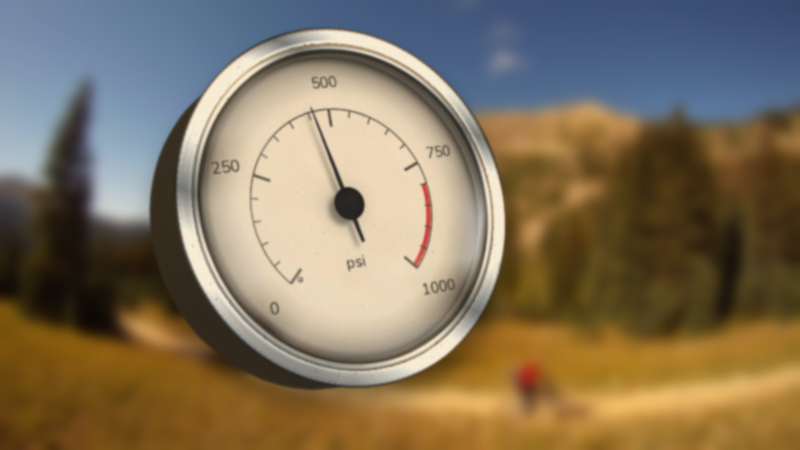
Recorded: 450 psi
